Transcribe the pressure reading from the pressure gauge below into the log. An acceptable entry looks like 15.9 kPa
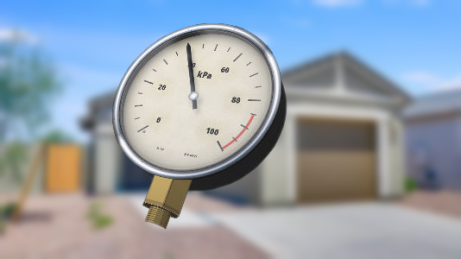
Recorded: 40 kPa
